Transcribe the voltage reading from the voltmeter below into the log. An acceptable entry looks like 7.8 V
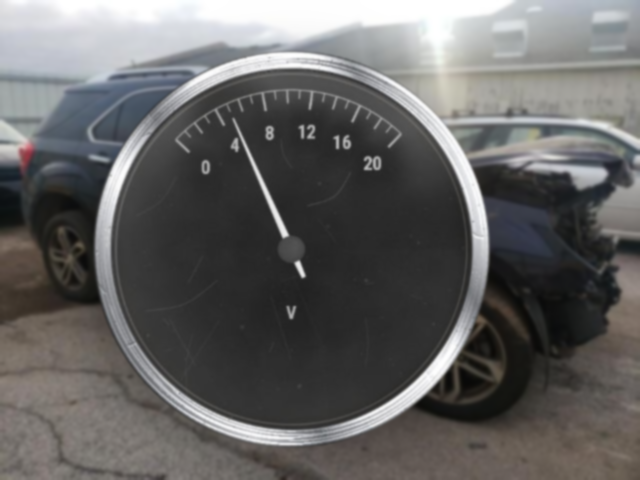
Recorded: 5 V
